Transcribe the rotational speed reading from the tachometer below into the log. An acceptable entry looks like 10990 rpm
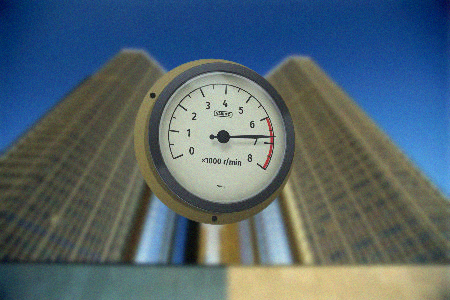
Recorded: 6750 rpm
